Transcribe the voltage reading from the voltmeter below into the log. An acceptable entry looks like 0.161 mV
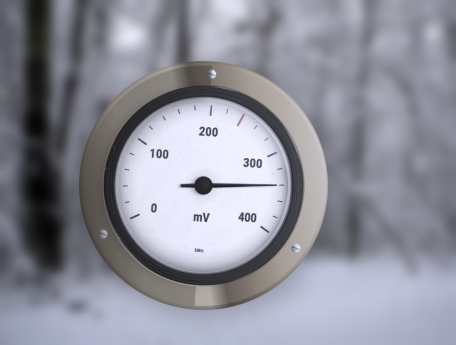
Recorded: 340 mV
